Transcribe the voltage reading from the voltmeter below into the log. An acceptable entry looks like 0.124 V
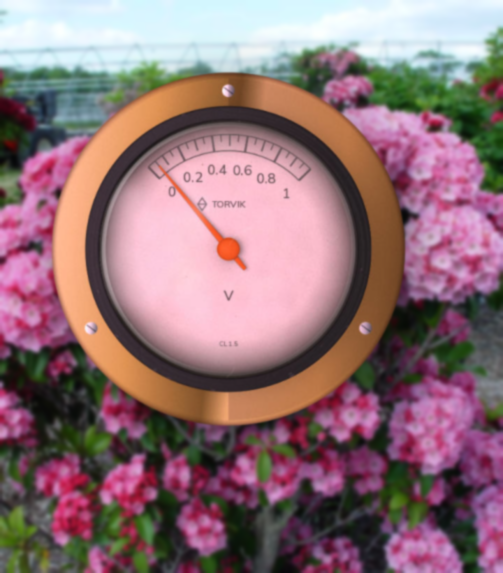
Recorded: 0.05 V
